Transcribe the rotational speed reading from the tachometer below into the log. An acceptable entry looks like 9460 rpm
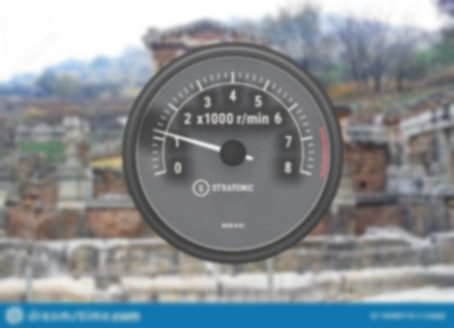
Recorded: 1200 rpm
